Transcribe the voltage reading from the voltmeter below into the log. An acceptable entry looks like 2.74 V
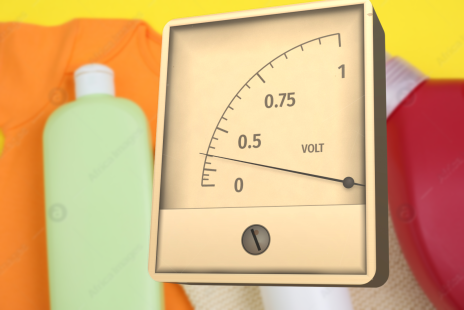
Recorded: 0.35 V
